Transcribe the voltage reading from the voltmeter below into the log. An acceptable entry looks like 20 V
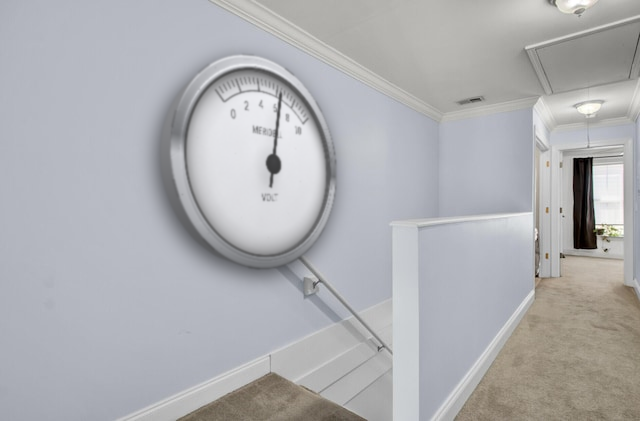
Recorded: 6 V
